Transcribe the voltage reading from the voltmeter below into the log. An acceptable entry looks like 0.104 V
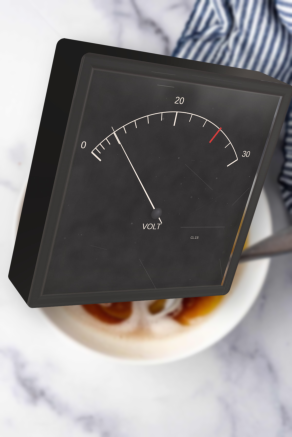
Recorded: 10 V
